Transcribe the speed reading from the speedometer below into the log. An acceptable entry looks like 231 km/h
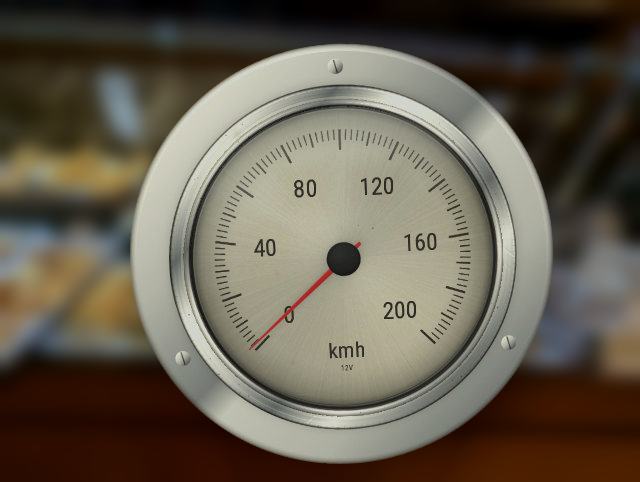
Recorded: 2 km/h
